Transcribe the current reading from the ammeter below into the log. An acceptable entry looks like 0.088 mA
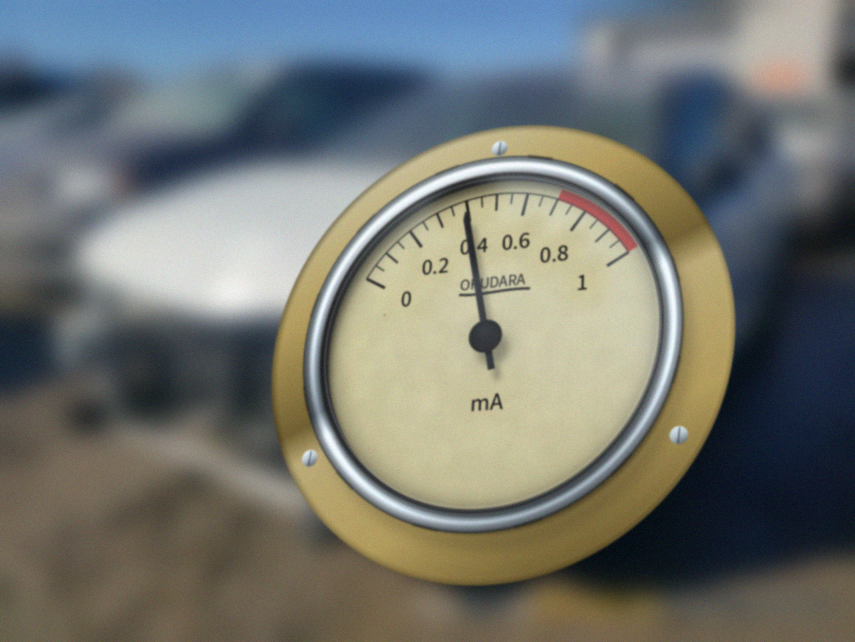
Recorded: 0.4 mA
